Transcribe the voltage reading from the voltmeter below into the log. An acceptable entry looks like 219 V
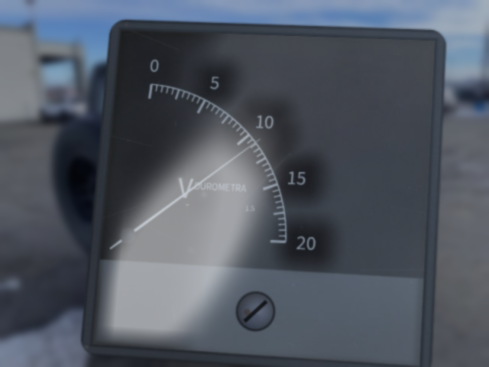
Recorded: 11 V
